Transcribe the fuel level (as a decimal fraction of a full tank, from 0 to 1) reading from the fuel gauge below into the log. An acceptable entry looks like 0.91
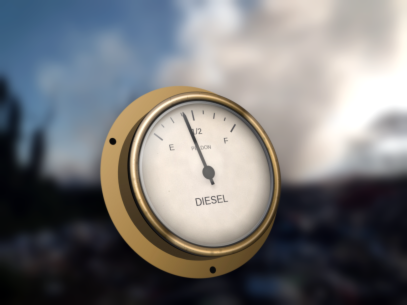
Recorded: 0.375
